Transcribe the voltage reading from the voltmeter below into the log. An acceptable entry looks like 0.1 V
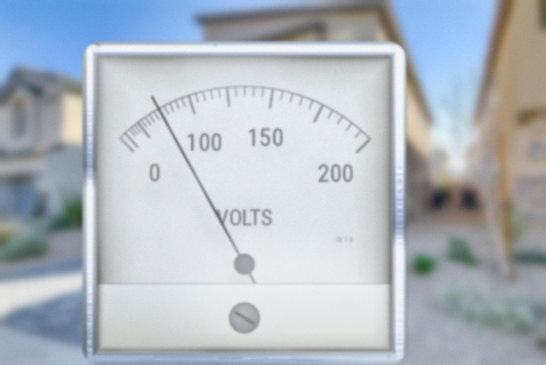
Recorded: 75 V
